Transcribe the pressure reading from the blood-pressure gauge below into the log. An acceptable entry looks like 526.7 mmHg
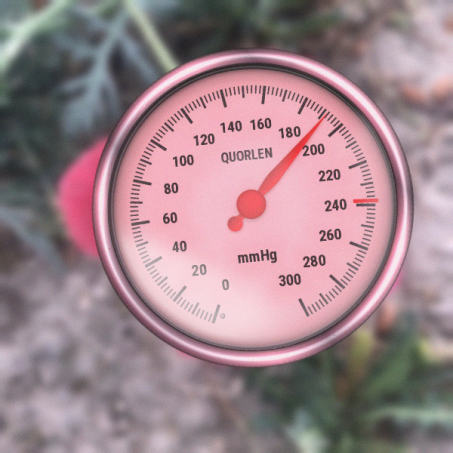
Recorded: 192 mmHg
